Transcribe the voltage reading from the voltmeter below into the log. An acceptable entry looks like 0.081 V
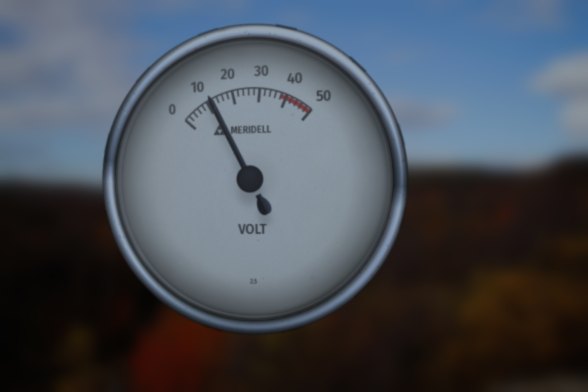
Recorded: 12 V
